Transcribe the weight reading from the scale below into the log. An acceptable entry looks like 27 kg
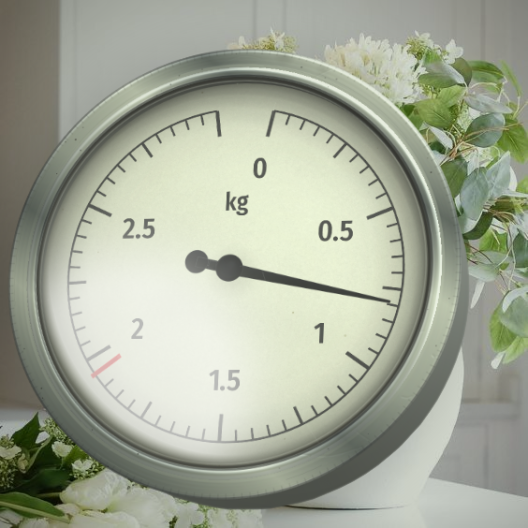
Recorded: 0.8 kg
